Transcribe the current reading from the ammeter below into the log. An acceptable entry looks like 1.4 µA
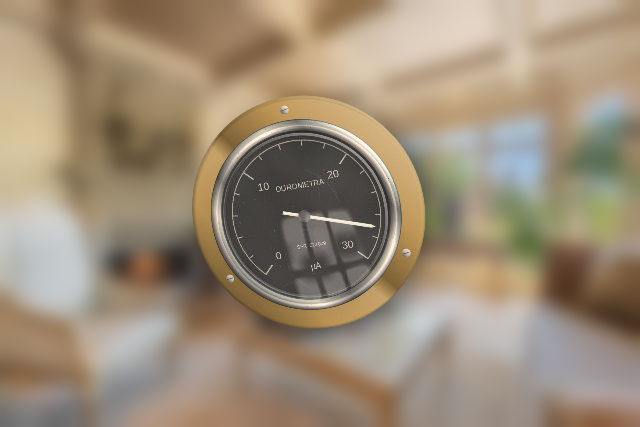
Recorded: 27 µA
